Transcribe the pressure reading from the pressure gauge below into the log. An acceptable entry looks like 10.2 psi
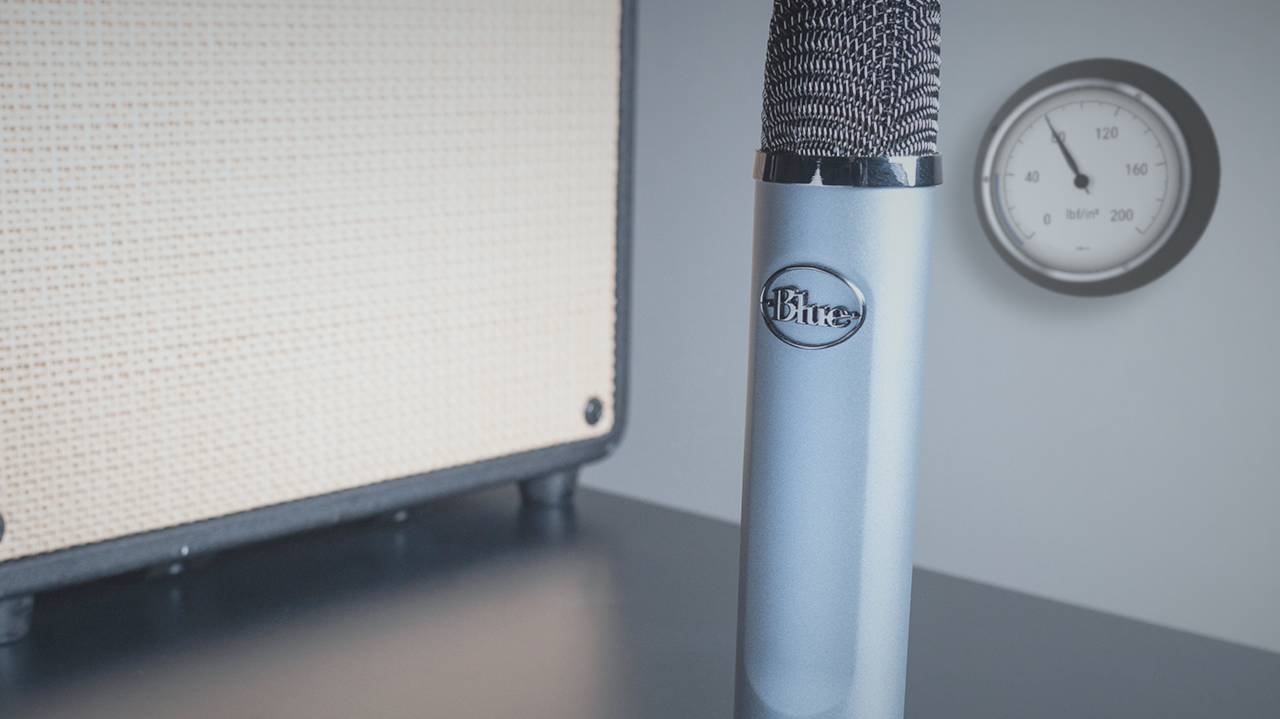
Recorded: 80 psi
